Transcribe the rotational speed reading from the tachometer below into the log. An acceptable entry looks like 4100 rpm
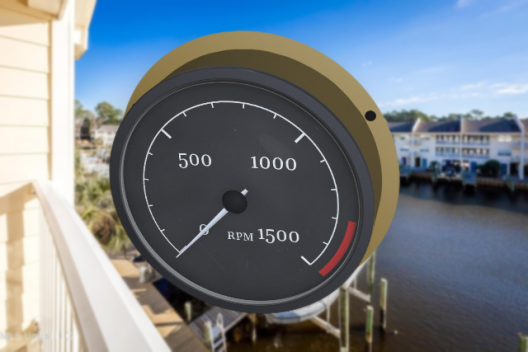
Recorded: 0 rpm
